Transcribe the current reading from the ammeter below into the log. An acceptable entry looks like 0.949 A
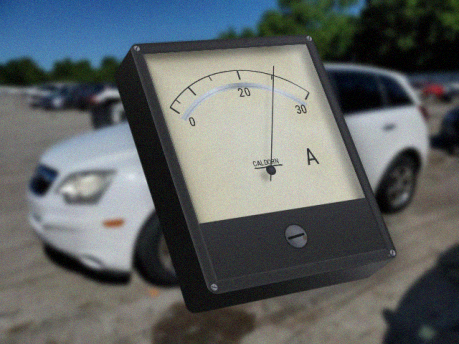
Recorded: 25 A
